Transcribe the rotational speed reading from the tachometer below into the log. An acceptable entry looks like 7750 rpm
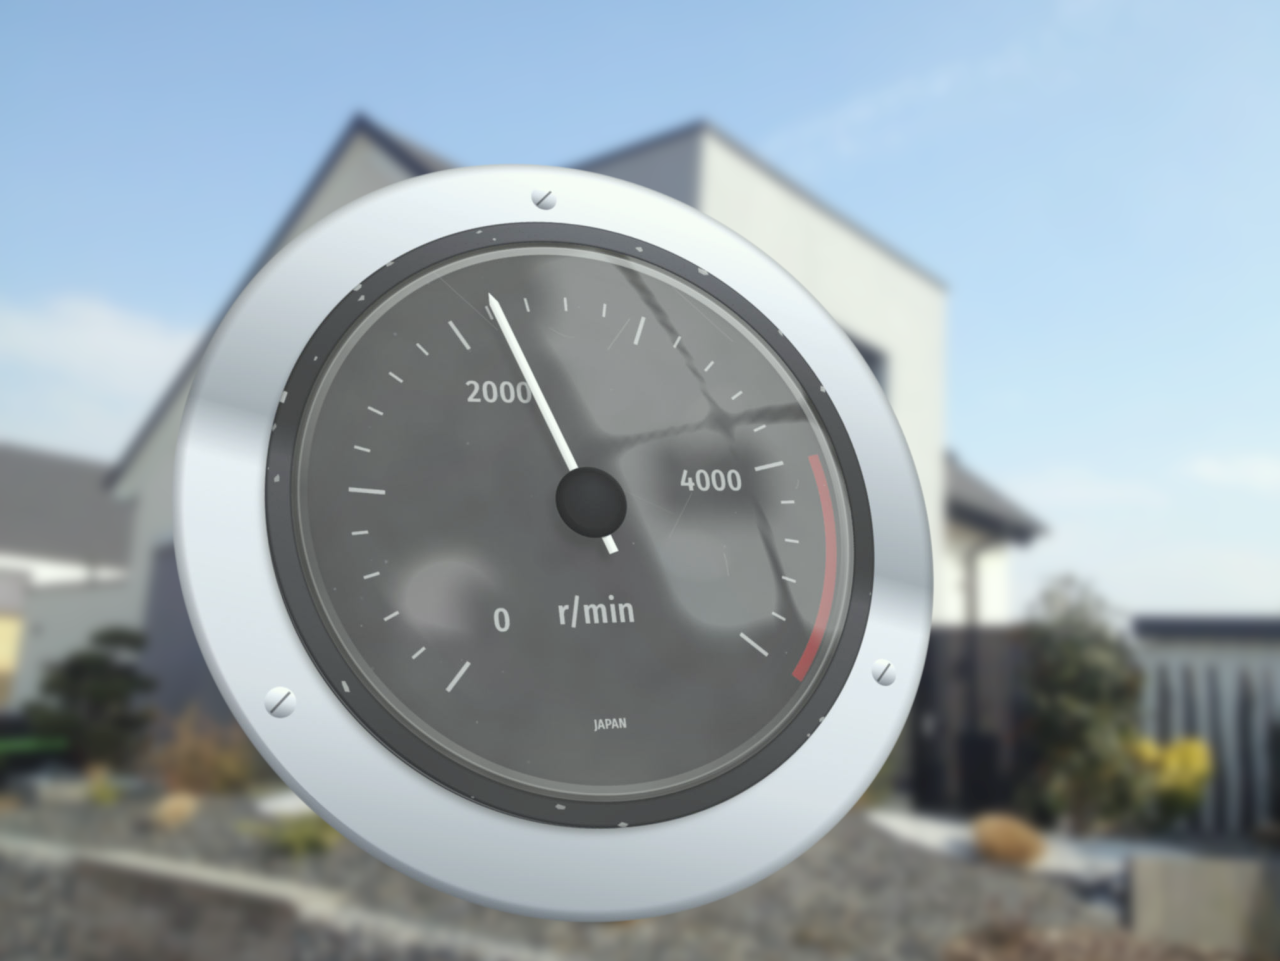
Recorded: 2200 rpm
